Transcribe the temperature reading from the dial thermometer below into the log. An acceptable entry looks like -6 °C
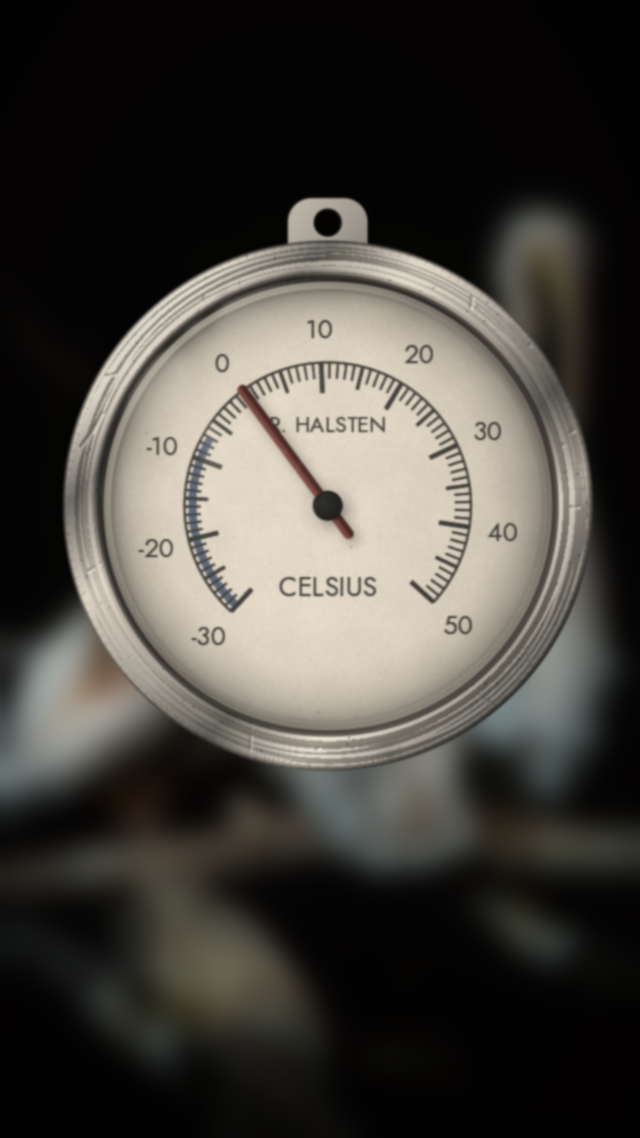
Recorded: 0 °C
